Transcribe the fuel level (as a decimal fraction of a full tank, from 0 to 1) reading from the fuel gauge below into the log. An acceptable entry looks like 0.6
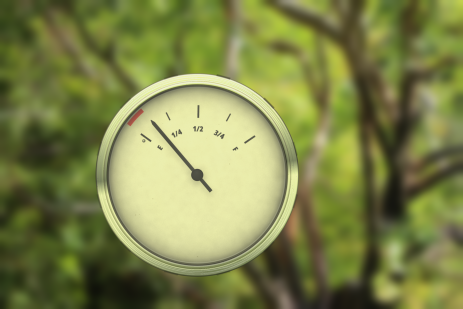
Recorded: 0.125
